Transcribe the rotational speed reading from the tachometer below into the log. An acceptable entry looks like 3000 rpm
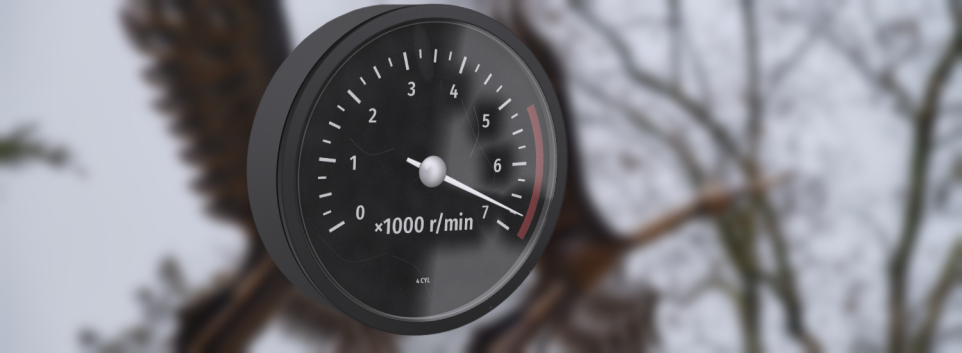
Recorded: 6750 rpm
